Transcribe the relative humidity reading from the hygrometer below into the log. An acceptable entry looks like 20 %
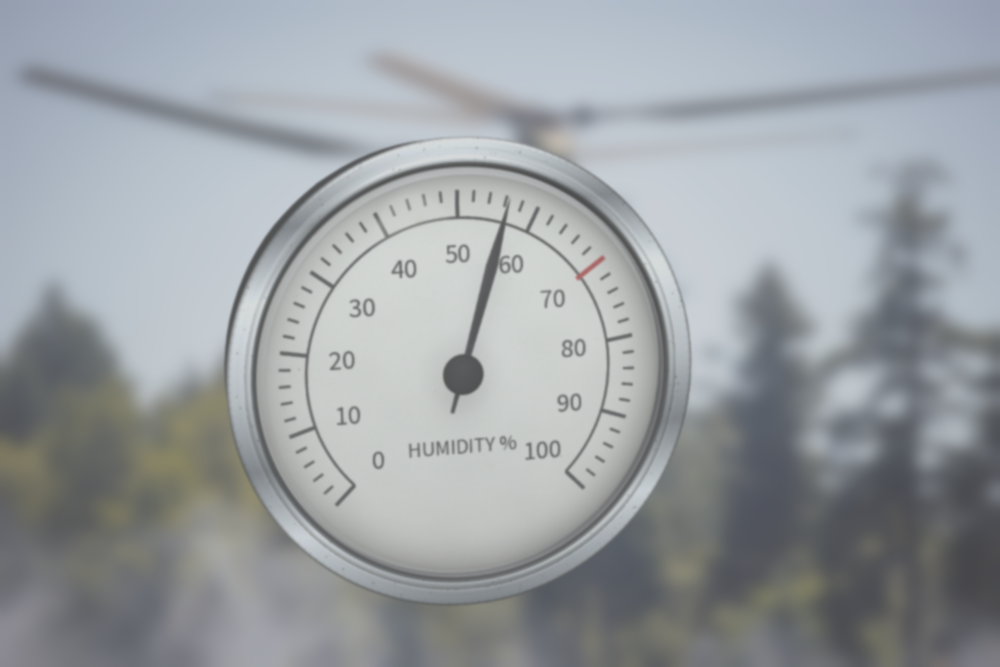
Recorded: 56 %
